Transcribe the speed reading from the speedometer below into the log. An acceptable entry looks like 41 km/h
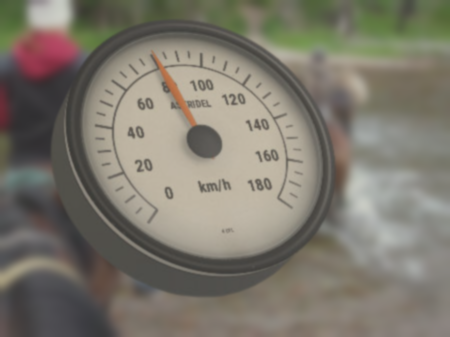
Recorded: 80 km/h
